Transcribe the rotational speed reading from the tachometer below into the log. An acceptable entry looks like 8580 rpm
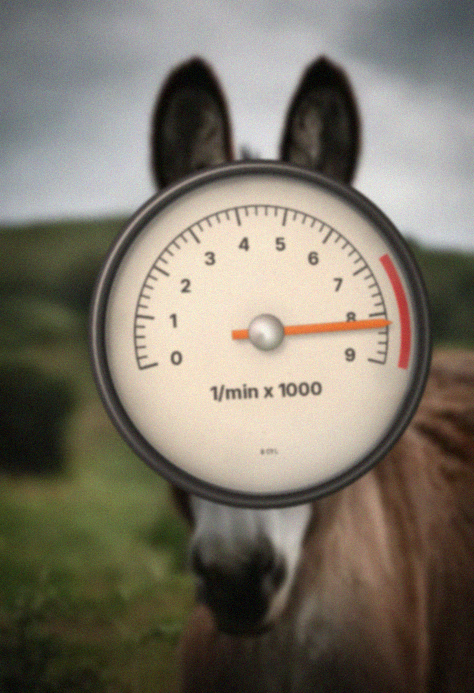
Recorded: 8200 rpm
